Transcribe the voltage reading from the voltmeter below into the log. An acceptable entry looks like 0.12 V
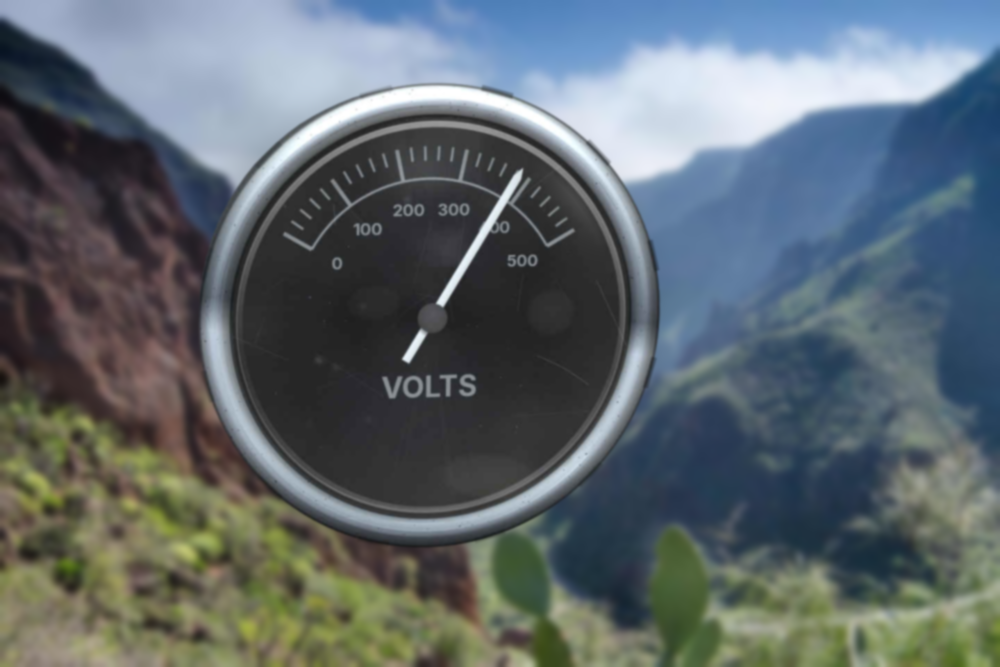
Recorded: 380 V
